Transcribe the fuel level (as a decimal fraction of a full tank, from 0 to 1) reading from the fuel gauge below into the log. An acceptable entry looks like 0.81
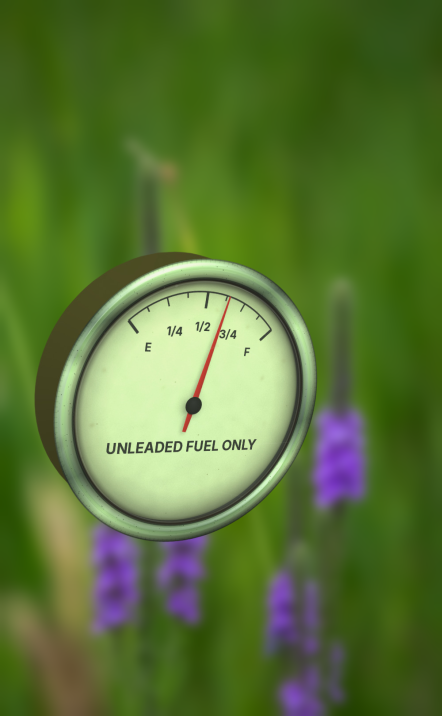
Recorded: 0.625
